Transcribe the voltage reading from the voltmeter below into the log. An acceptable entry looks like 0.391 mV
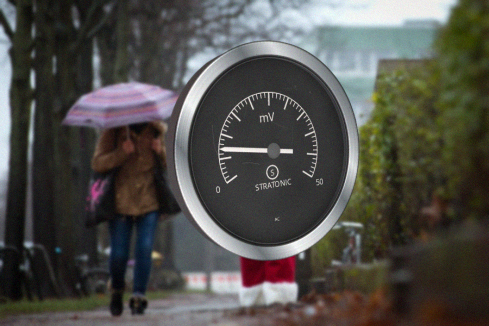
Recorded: 7 mV
